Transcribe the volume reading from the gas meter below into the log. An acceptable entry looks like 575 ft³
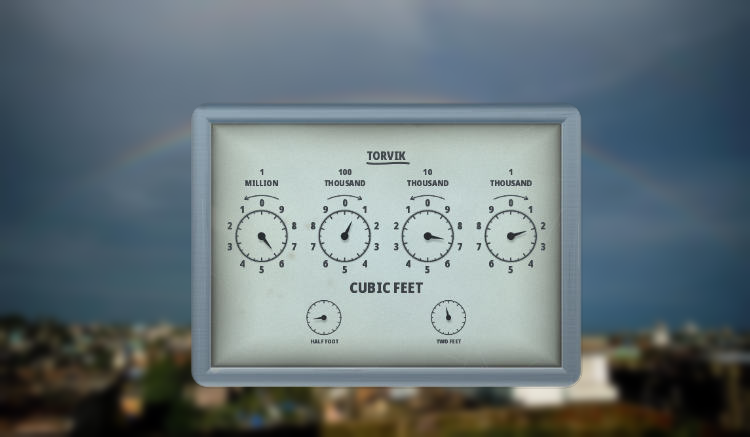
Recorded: 607200 ft³
